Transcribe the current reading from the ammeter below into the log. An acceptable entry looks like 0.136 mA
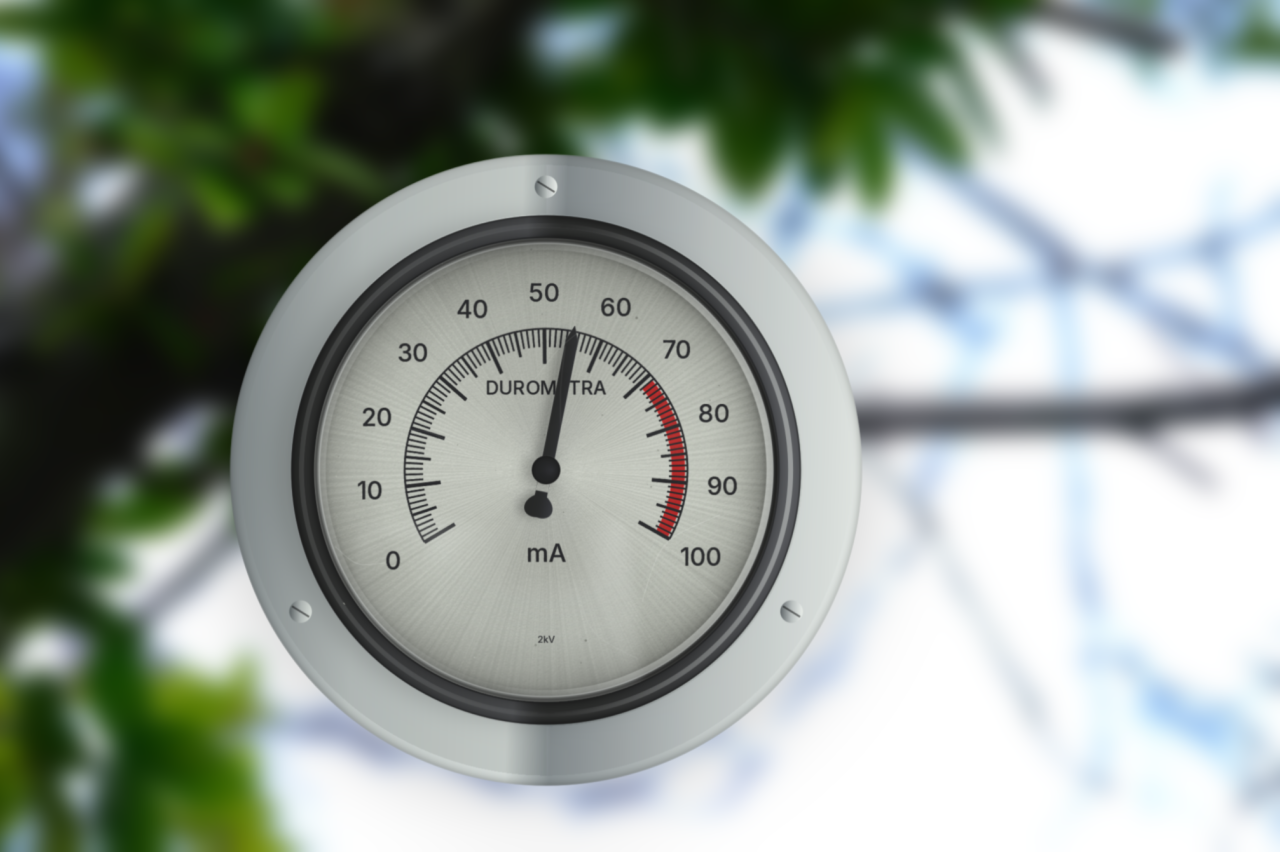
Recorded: 55 mA
